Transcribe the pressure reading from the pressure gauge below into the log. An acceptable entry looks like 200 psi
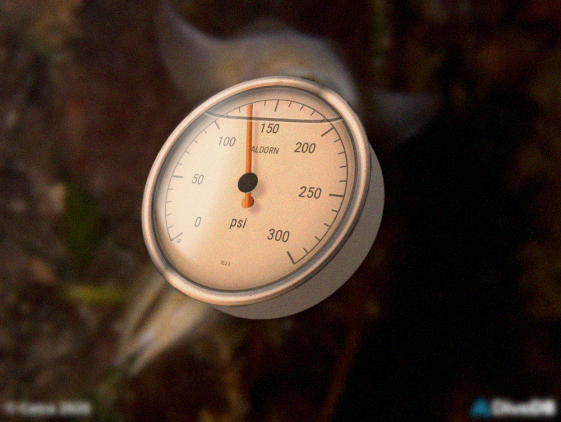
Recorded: 130 psi
